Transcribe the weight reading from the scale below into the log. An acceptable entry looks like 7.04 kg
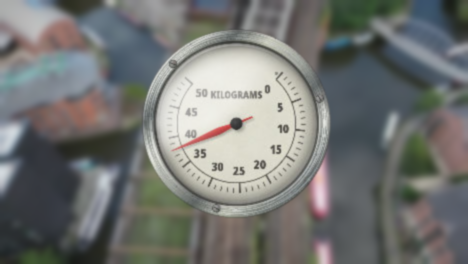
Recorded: 38 kg
